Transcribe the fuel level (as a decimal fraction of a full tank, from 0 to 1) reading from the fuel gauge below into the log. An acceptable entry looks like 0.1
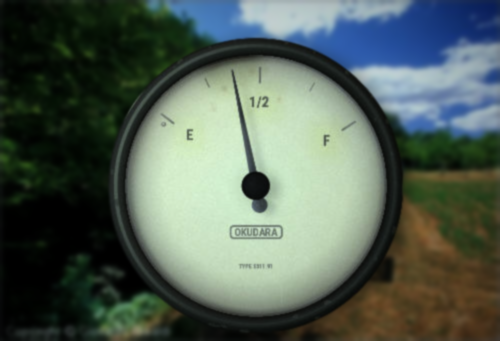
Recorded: 0.375
